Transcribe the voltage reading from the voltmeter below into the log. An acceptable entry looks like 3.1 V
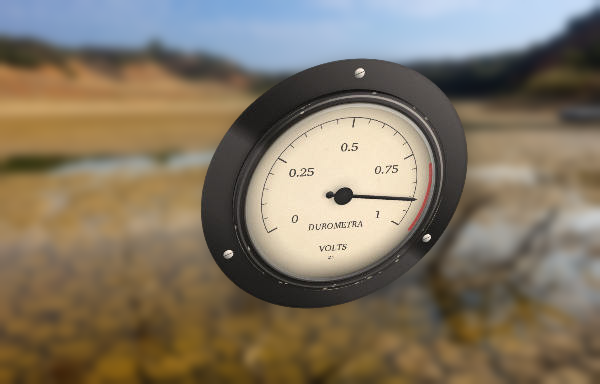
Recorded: 0.9 V
